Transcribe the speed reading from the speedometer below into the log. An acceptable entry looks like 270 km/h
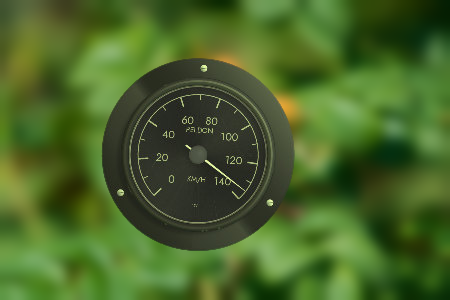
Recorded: 135 km/h
